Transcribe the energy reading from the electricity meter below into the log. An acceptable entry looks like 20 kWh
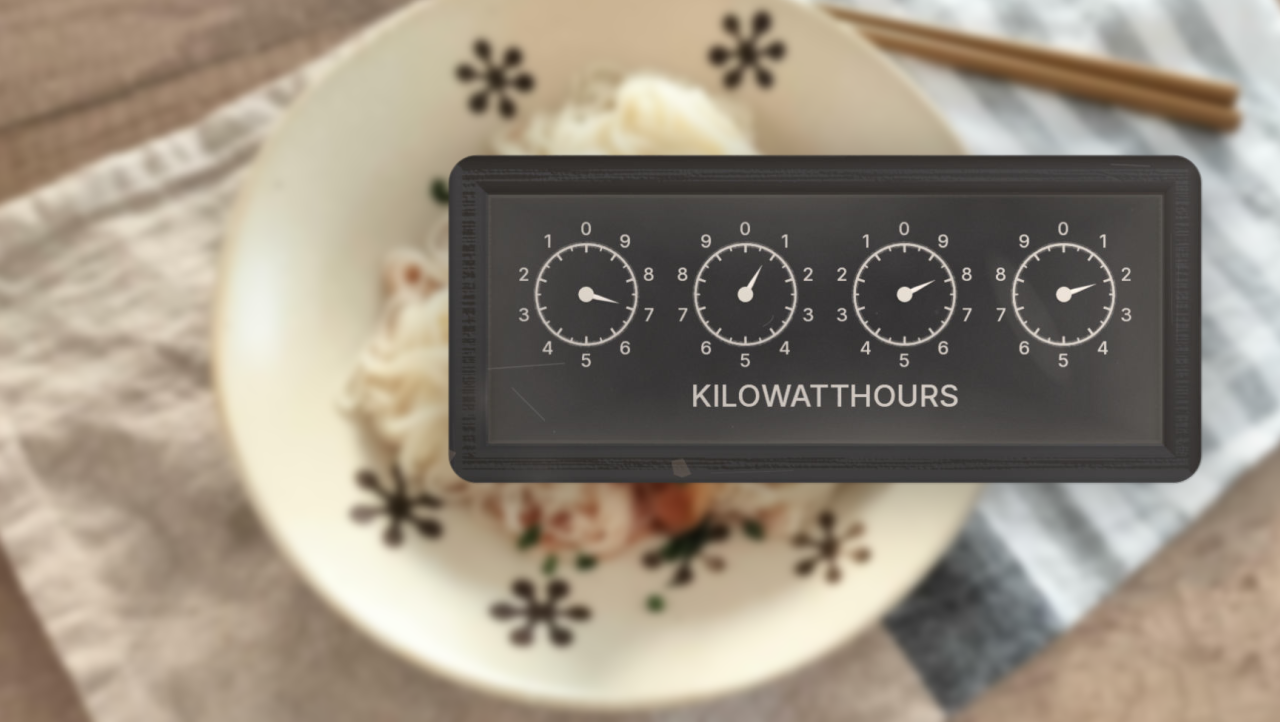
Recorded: 7082 kWh
